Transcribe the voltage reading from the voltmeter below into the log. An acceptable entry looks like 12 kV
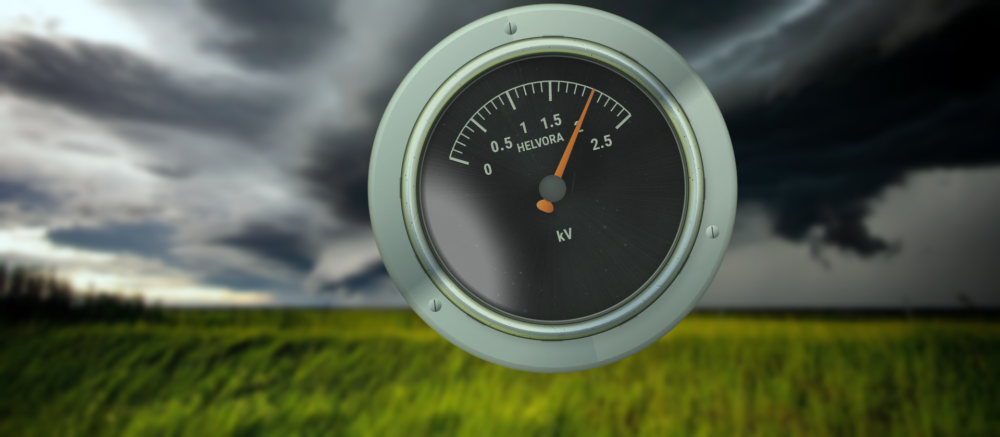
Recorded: 2 kV
